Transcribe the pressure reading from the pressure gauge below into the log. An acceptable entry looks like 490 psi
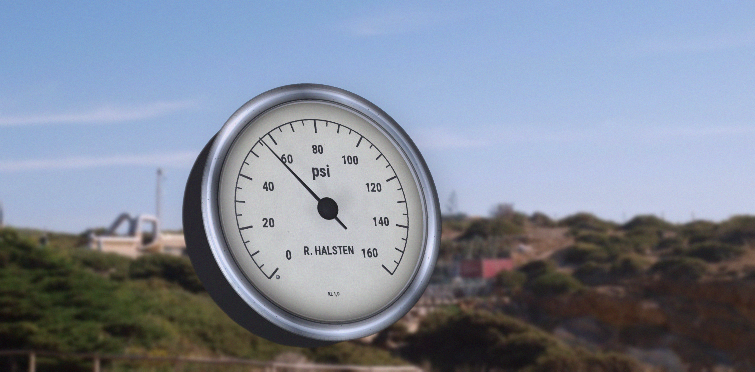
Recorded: 55 psi
